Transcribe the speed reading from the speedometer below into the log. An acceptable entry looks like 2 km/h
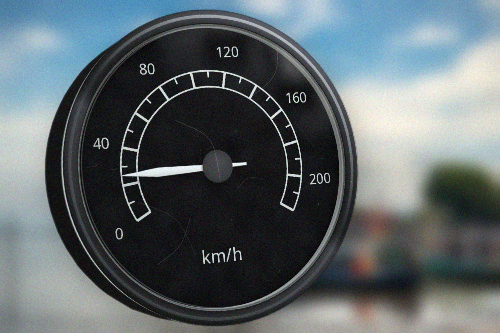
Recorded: 25 km/h
